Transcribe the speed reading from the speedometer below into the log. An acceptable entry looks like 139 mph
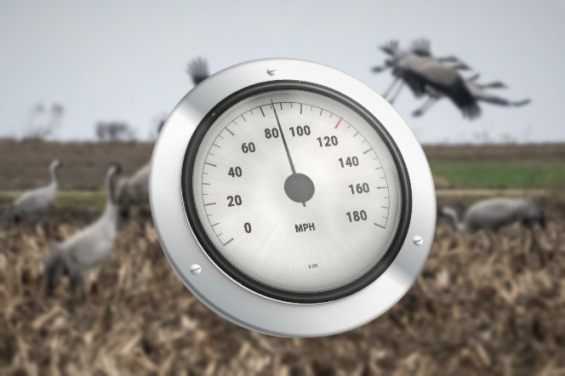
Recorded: 85 mph
